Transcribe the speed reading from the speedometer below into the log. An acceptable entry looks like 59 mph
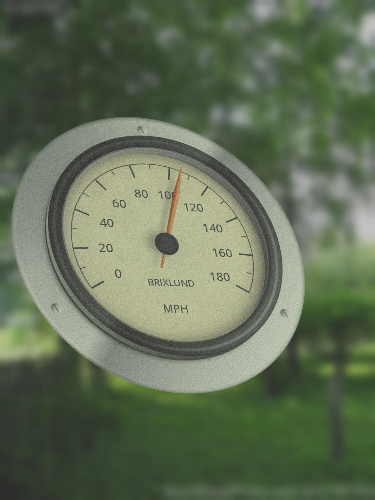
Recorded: 105 mph
